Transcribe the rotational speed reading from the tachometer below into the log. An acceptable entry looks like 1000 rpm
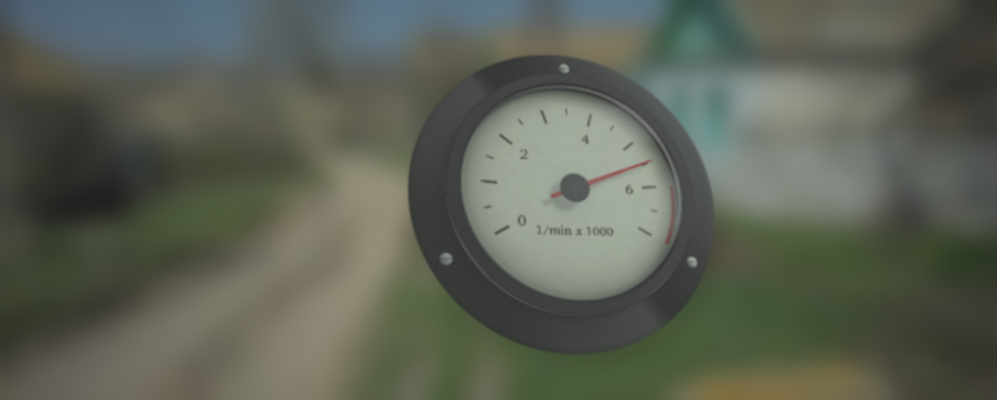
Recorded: 5500 rpm
